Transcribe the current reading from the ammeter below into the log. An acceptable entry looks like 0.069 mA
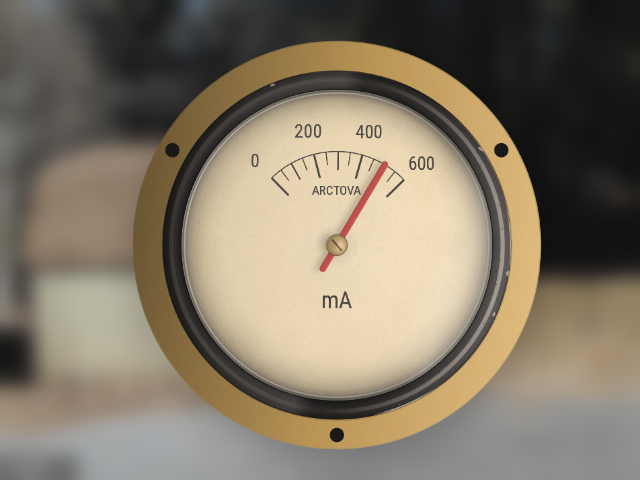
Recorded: 500 mA
